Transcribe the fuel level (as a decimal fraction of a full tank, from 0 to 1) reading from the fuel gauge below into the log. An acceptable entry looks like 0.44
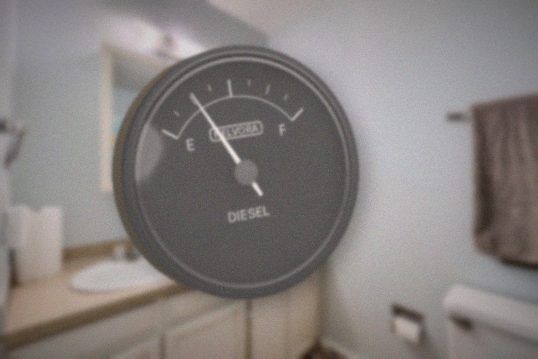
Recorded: 0.25
